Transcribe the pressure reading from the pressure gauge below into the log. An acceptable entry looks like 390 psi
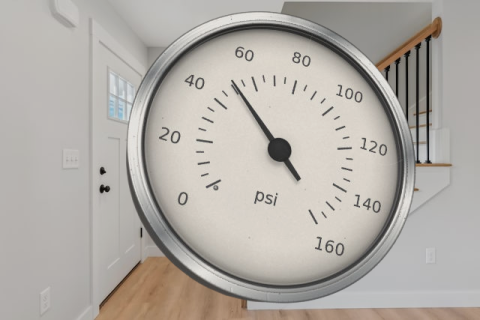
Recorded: 50 psi
